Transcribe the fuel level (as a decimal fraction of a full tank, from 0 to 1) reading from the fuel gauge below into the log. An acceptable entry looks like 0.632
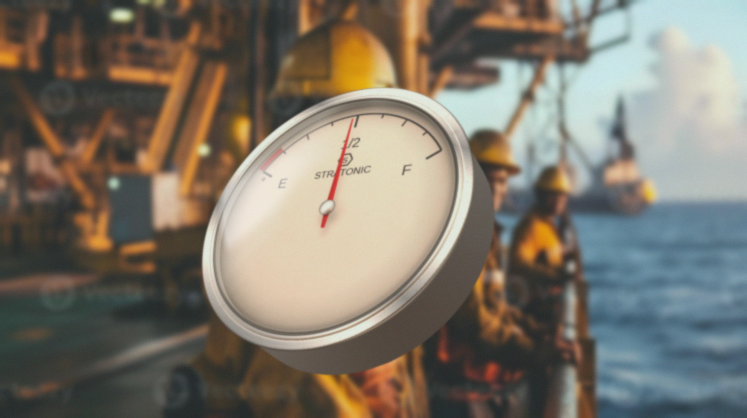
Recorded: 0.5
